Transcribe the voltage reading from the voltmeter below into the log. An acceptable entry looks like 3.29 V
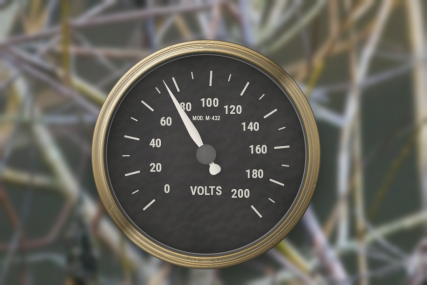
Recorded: 75 V
